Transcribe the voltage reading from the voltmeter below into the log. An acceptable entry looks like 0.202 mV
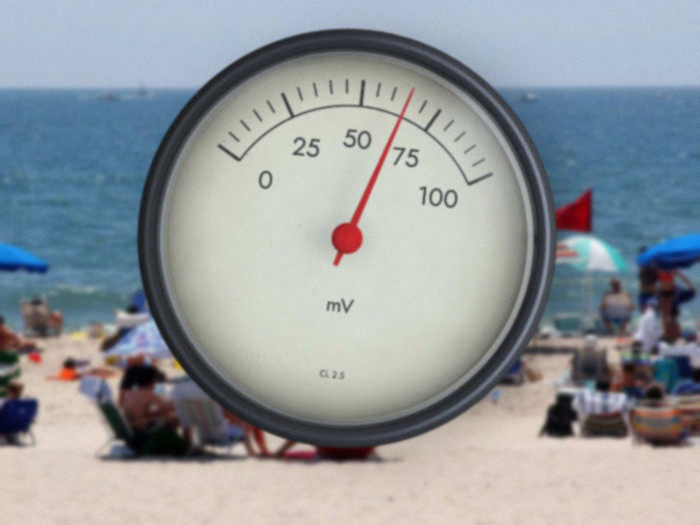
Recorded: 65 mV
